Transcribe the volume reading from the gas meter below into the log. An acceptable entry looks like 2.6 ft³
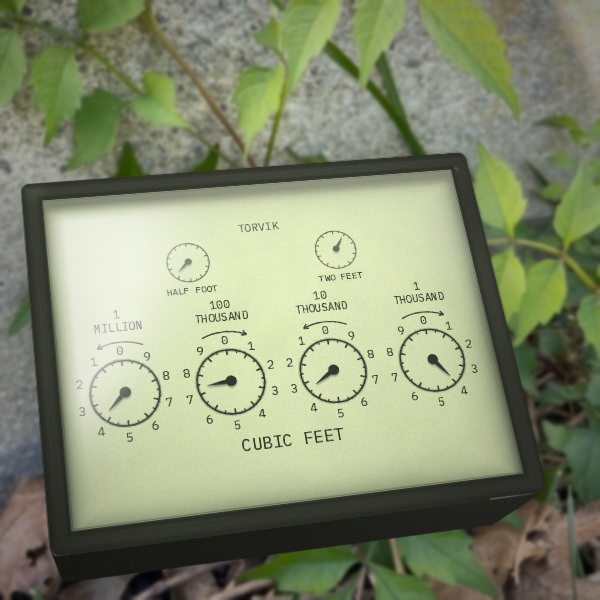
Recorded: 373400 ft³
